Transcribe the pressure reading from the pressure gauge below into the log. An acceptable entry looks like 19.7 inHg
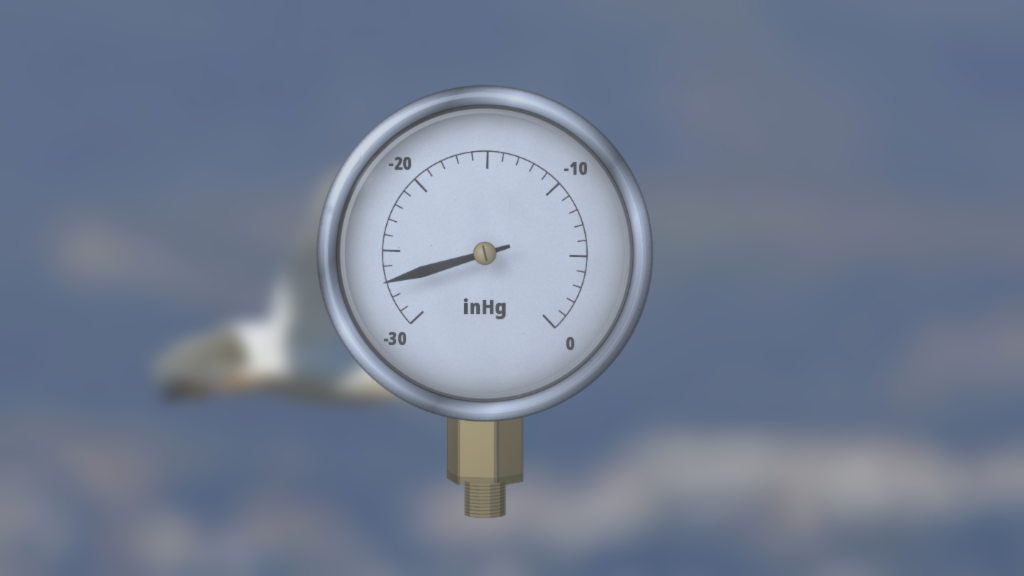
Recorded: -27 inHg
